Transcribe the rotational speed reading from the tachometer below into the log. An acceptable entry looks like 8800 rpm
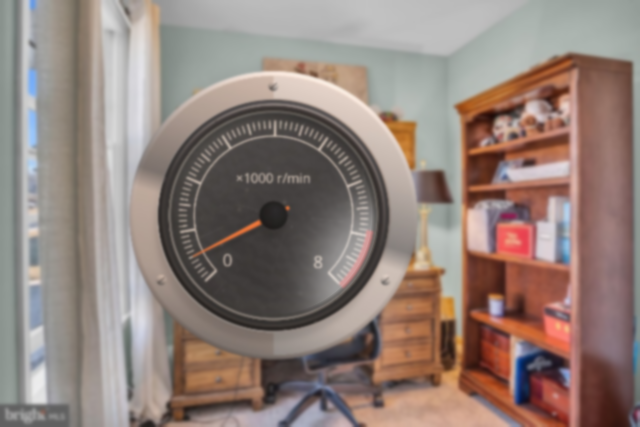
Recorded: 500 rpm
